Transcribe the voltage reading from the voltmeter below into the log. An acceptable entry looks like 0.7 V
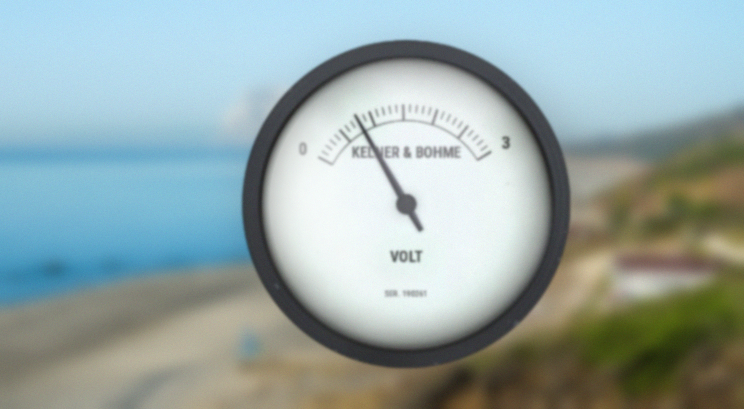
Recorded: 0.8 V
